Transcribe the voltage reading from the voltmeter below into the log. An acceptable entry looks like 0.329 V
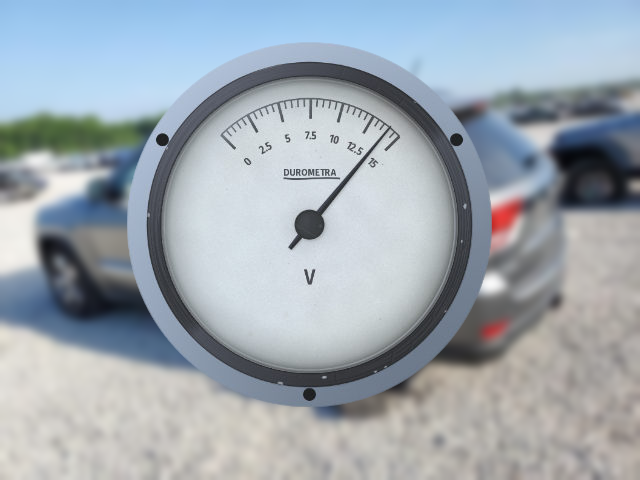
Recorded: 14 V
